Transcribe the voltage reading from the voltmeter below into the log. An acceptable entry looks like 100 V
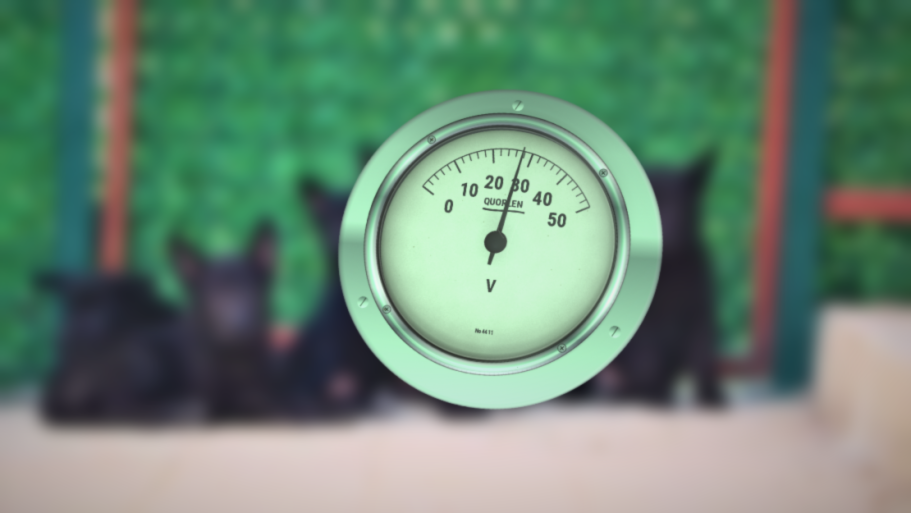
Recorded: 28 V
